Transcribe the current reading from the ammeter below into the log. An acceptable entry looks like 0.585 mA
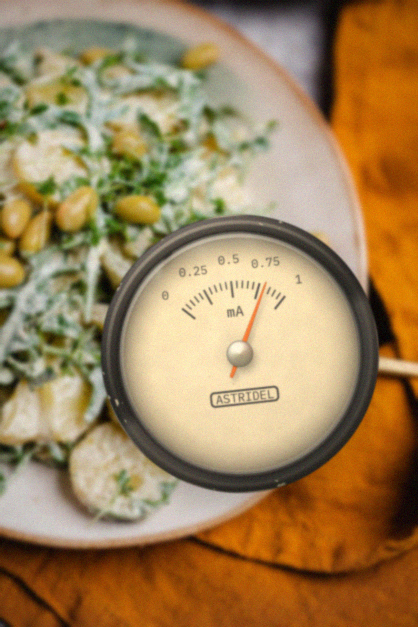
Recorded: 0.8 mA
